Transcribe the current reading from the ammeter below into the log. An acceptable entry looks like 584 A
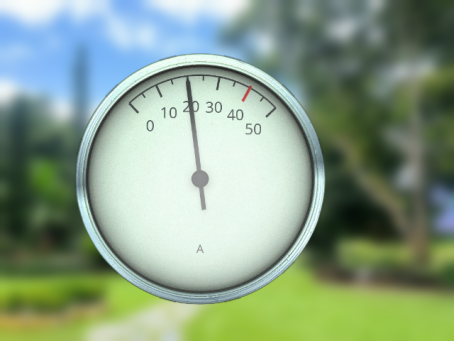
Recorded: 20 A
